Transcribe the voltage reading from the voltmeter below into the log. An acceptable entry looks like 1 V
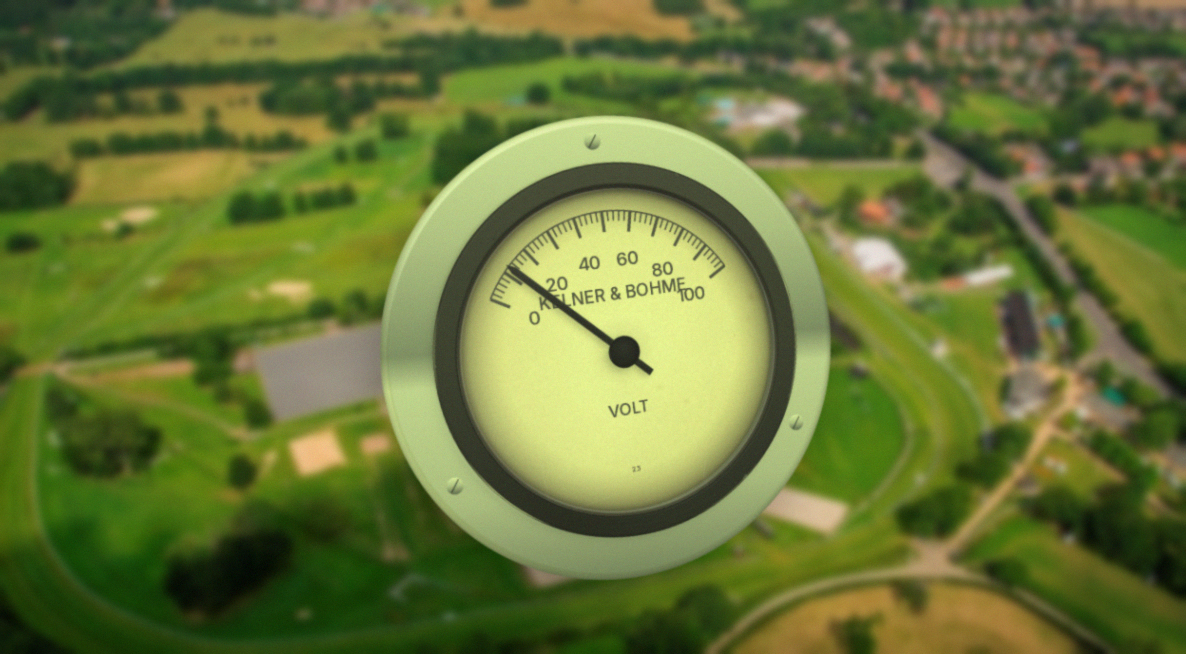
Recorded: 12 V
